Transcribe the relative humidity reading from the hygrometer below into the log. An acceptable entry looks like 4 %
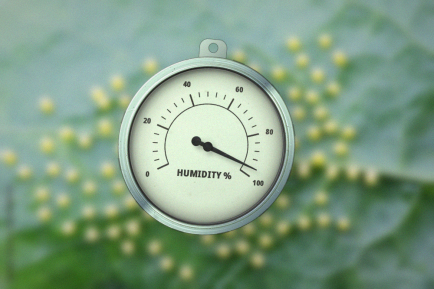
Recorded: 96 %
